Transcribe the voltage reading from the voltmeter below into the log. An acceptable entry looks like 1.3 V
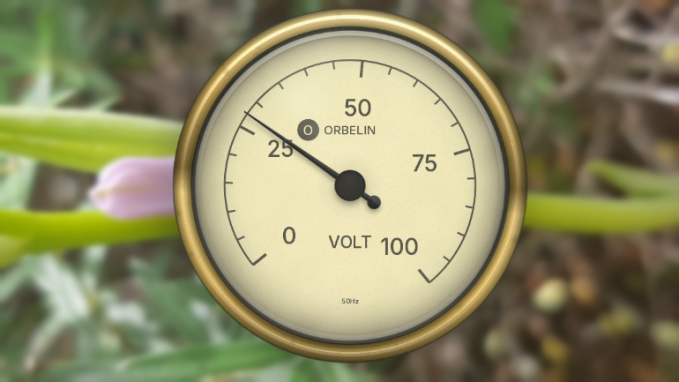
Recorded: 27.5 V
